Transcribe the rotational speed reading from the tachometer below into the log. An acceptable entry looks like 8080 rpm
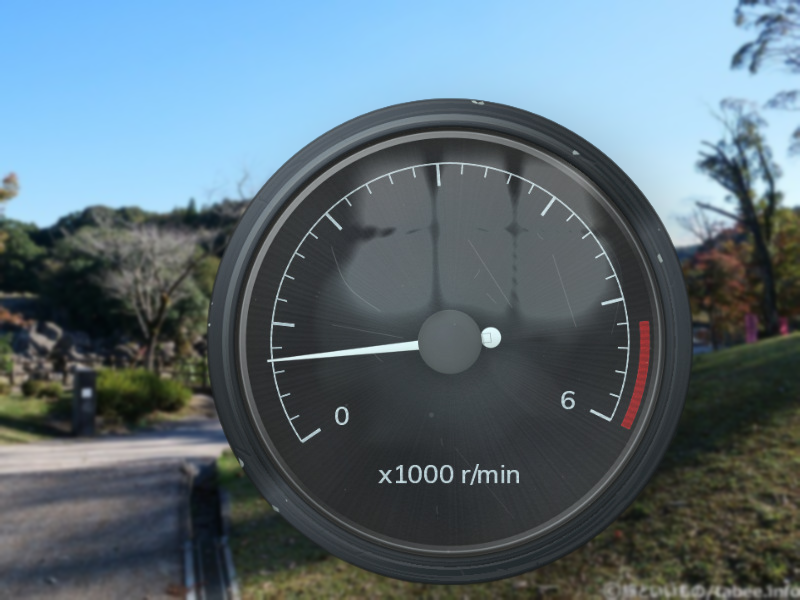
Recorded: 700 rpm
